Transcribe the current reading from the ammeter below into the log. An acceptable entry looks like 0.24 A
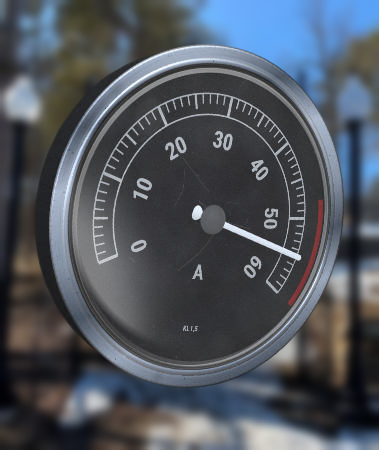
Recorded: 55 A
